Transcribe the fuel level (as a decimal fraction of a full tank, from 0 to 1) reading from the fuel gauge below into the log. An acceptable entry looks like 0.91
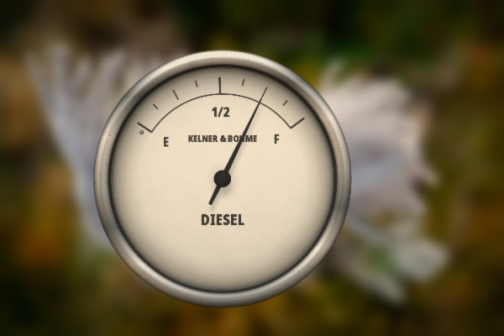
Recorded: 0.75
